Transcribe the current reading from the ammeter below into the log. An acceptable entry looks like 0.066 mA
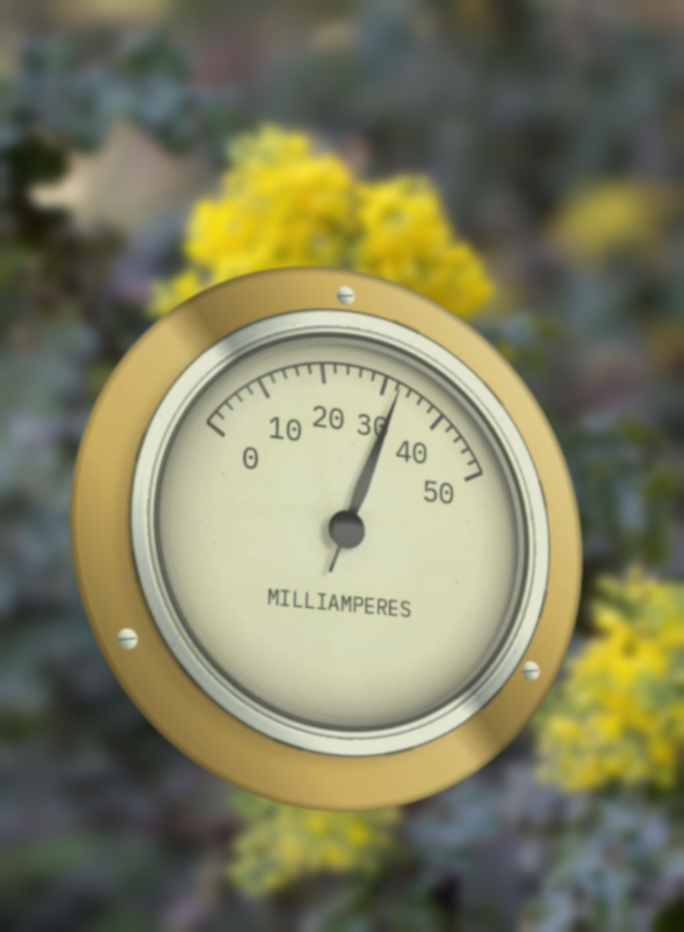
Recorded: 32 mA
